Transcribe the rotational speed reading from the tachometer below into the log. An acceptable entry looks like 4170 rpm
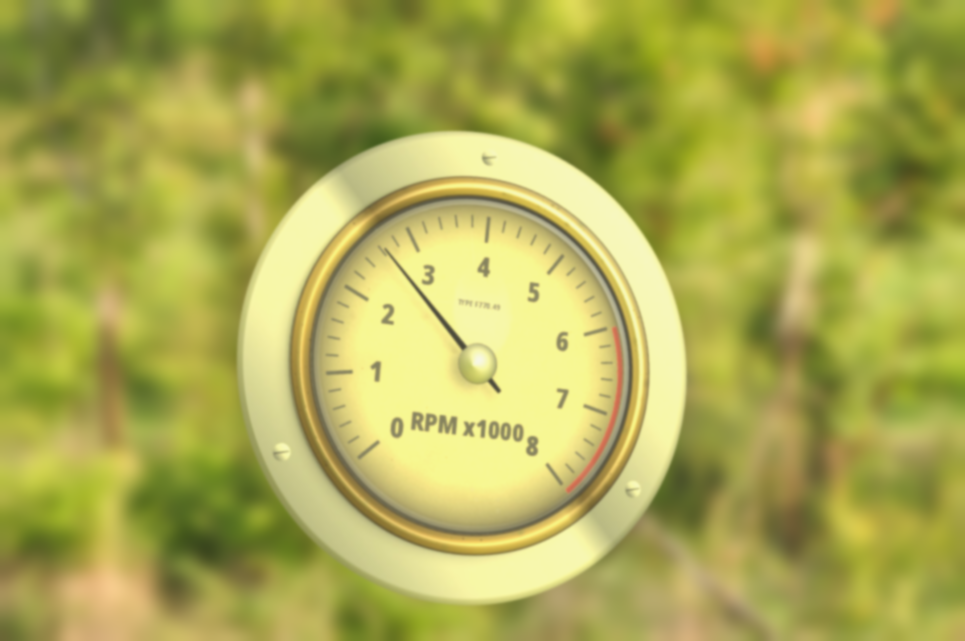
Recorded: 2600 rpm
